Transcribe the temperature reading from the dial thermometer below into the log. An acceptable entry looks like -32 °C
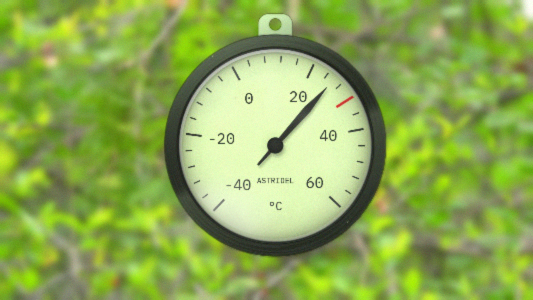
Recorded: 26 °C
